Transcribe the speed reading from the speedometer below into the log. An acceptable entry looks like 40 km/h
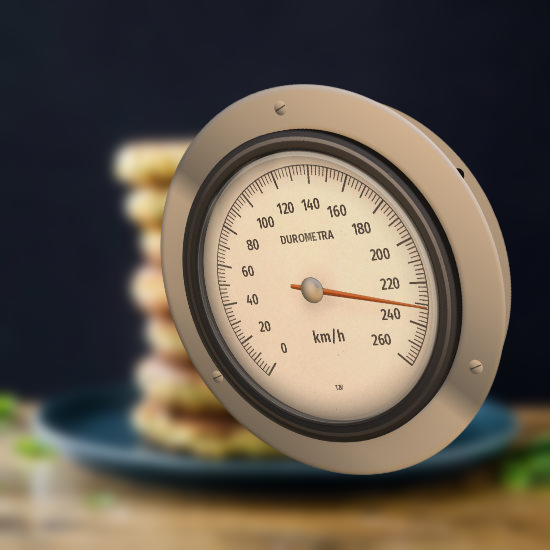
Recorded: 230 km/h
